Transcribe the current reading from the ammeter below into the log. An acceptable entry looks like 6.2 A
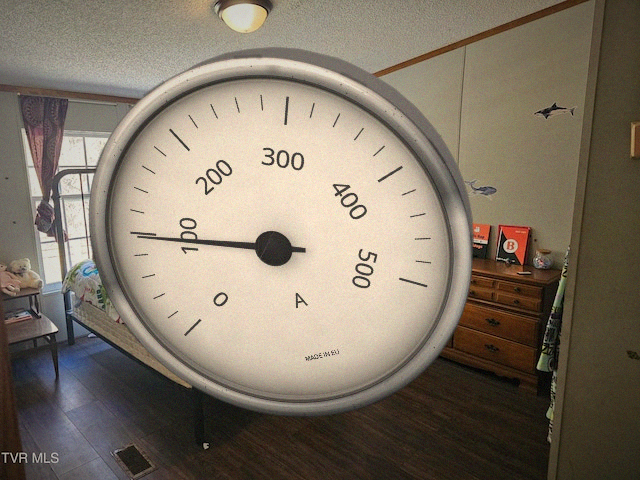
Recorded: 100 A
